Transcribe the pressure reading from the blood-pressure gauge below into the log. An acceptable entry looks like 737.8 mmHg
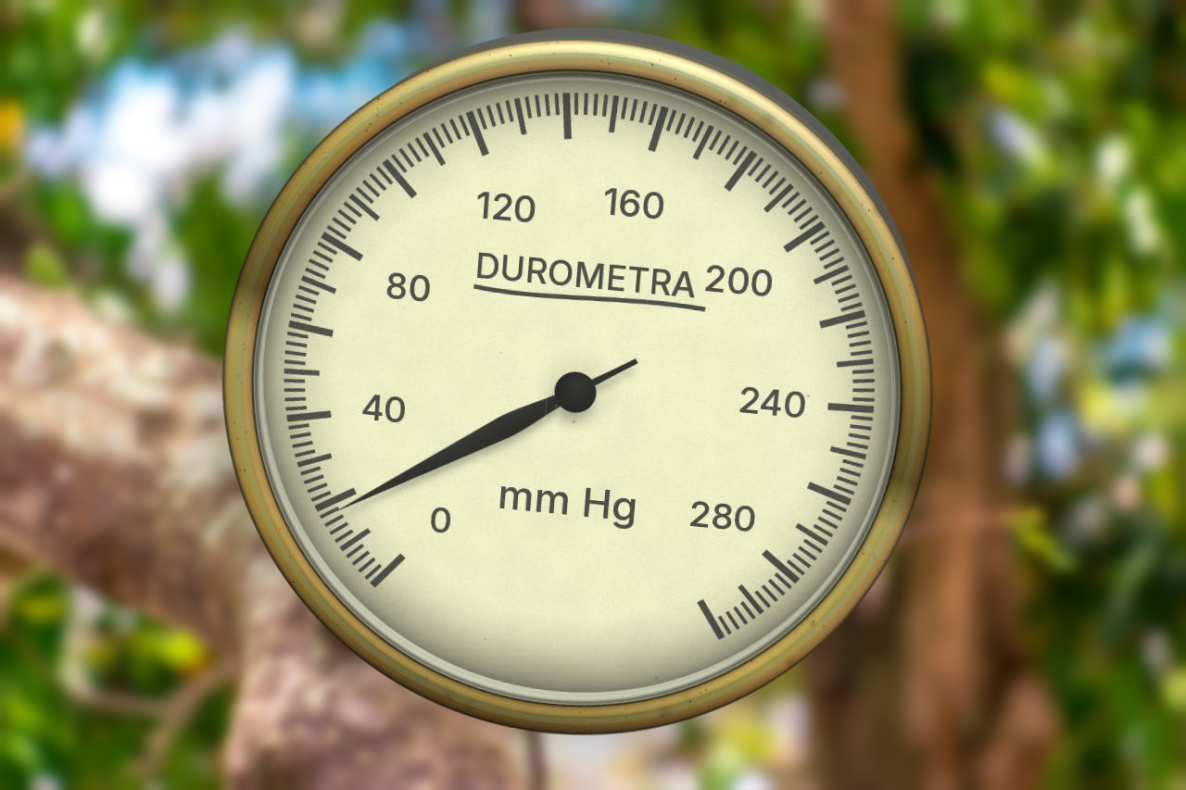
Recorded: 18 mmHg
